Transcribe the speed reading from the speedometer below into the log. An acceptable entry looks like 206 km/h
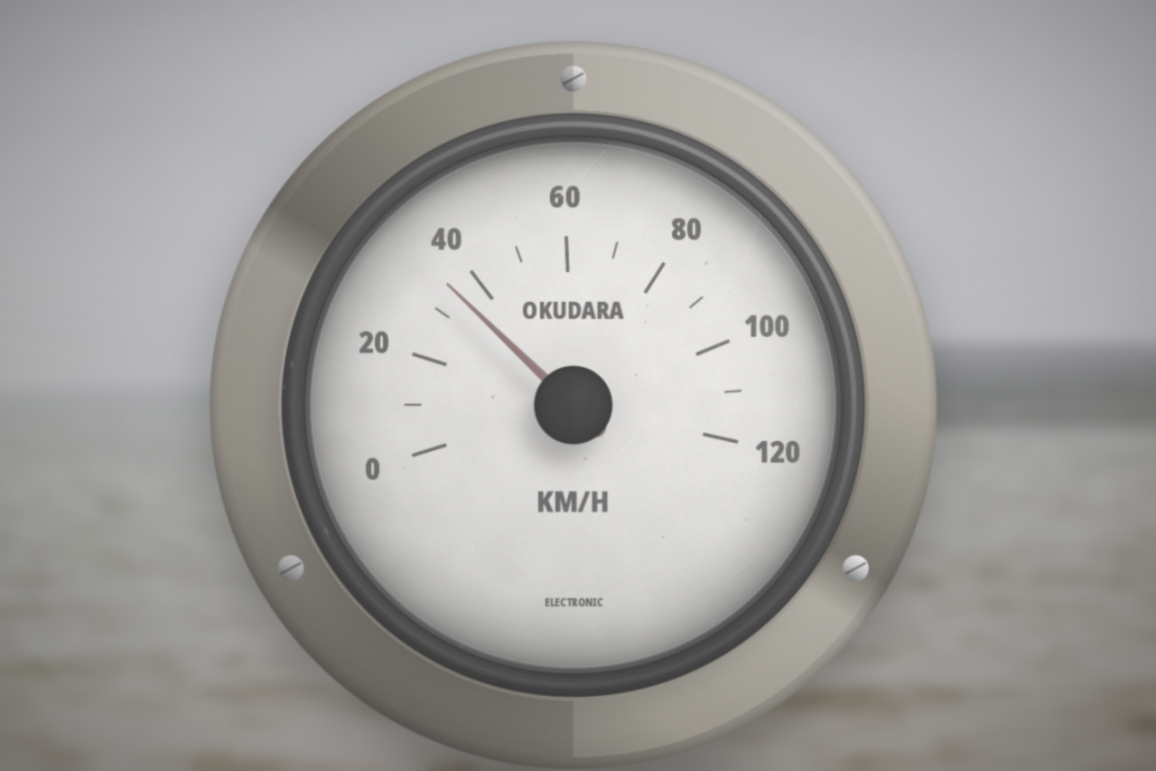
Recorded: 35 km/h
